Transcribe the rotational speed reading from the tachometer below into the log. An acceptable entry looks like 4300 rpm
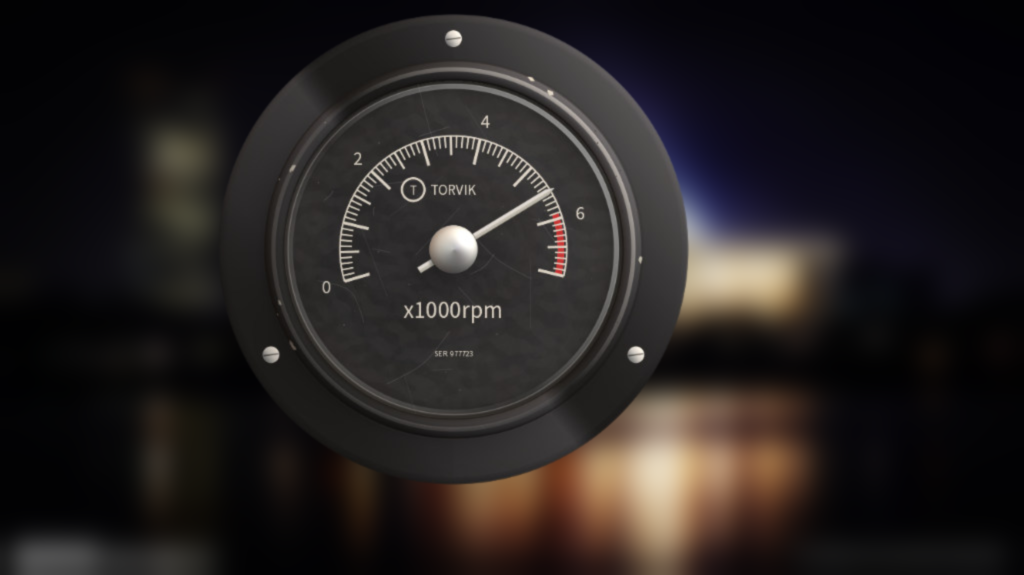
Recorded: 5500 rpm
